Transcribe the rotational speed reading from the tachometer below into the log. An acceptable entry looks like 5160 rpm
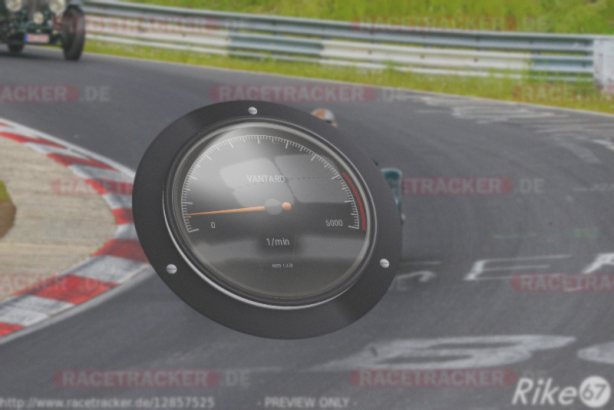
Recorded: 250 rpm
